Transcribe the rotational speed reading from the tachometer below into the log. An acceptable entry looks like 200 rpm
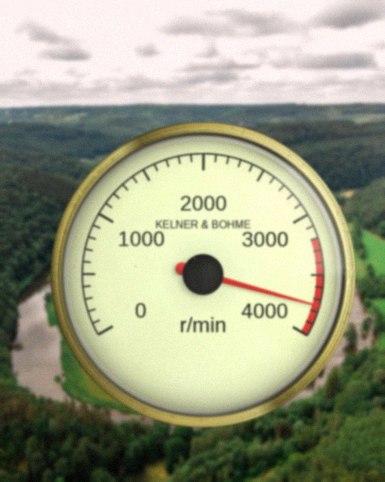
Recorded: 3750 rpm
